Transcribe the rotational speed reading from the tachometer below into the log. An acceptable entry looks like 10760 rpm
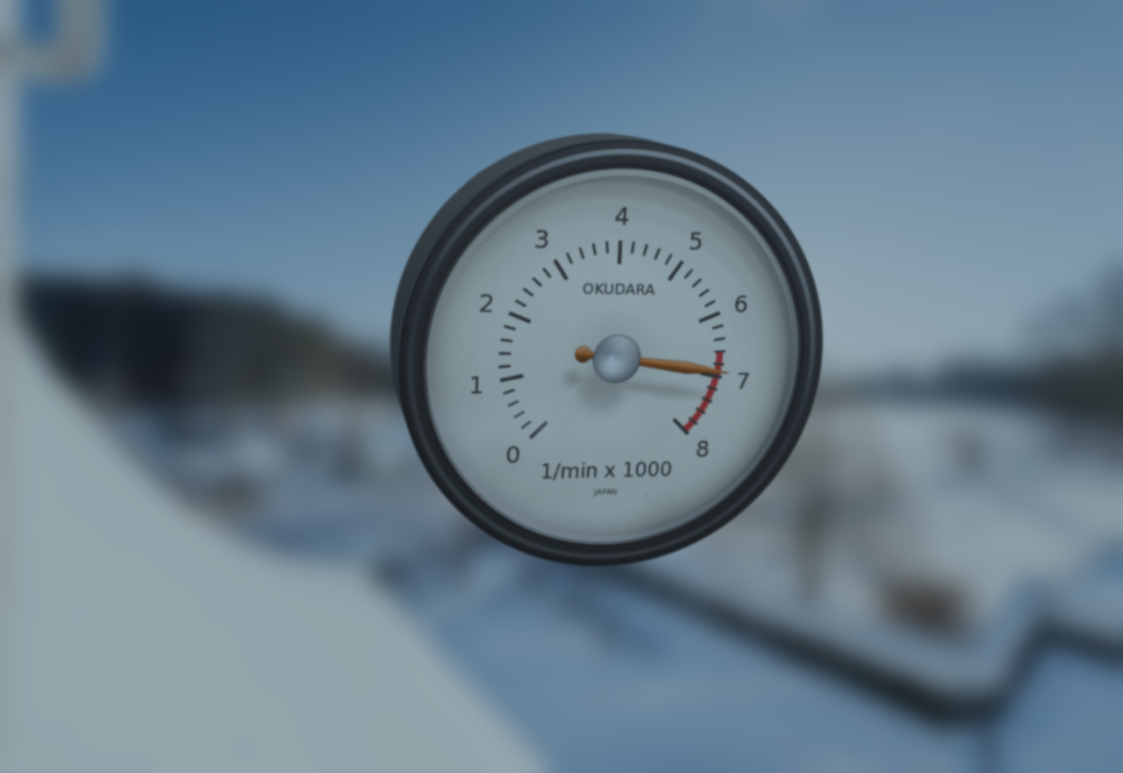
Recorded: 6900 rpm
